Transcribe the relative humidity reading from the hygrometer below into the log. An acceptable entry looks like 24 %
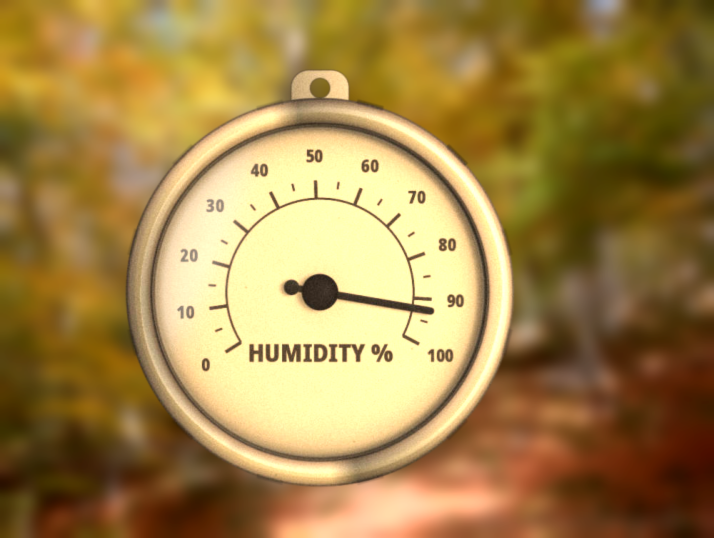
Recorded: 92.5 %
